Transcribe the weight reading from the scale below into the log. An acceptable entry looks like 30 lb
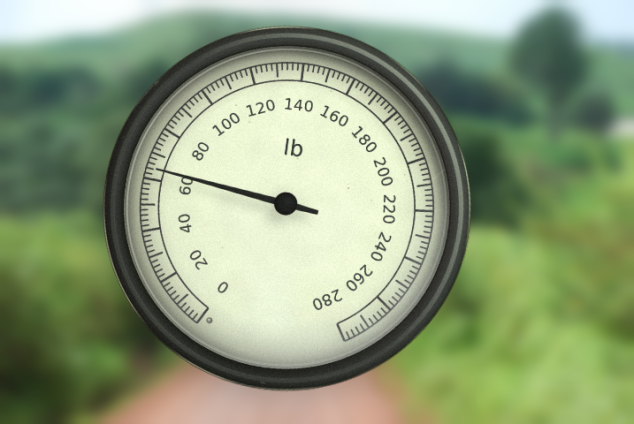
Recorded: 64 lb
